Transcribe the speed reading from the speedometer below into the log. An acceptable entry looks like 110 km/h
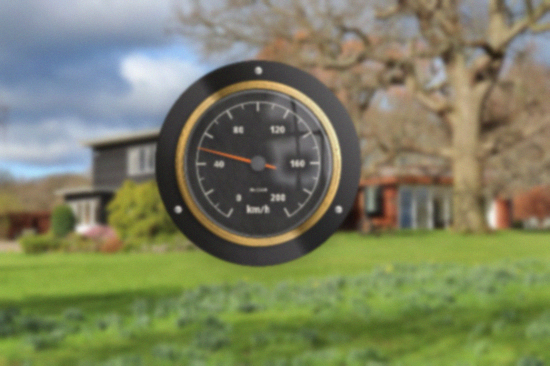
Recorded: 50 km/h
